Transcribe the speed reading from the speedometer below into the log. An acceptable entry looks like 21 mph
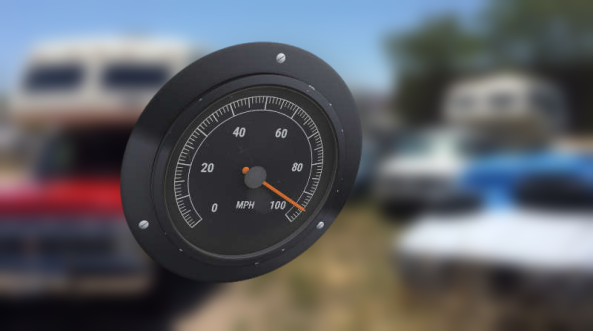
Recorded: 95 mph
